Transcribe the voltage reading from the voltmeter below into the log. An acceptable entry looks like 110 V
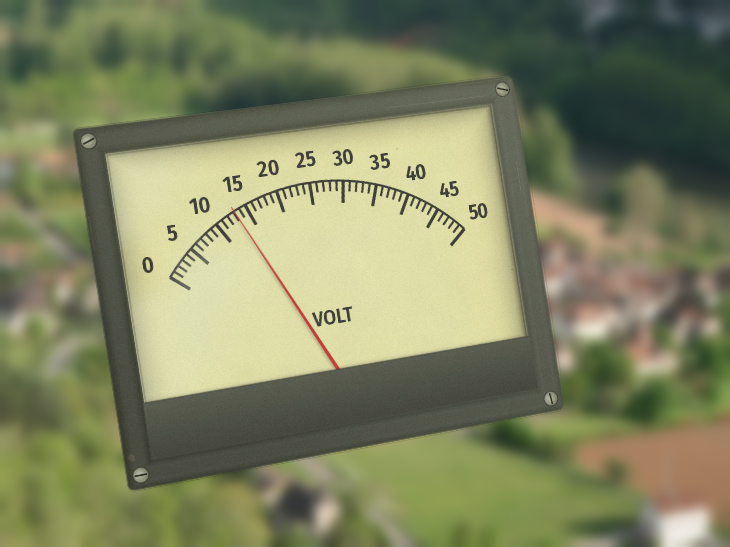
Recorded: 13 V
